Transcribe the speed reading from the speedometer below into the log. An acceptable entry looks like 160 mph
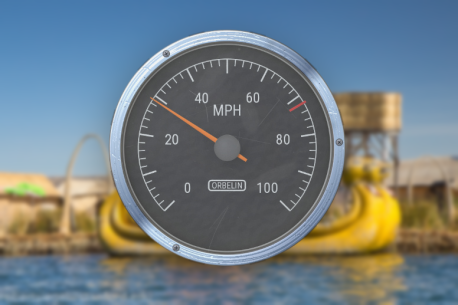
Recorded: 29 mph
